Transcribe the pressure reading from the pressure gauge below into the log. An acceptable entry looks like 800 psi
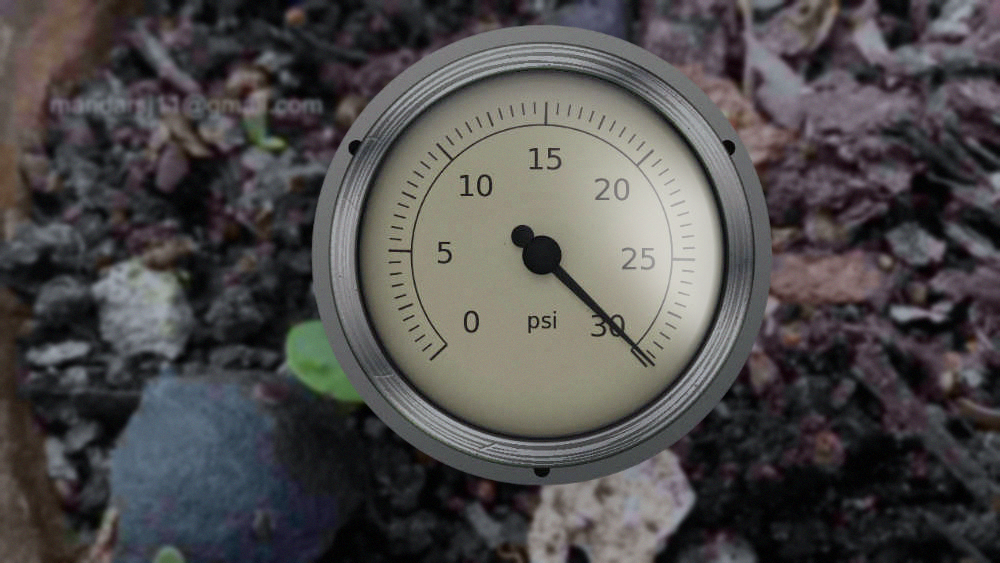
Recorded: 29.75 psi
